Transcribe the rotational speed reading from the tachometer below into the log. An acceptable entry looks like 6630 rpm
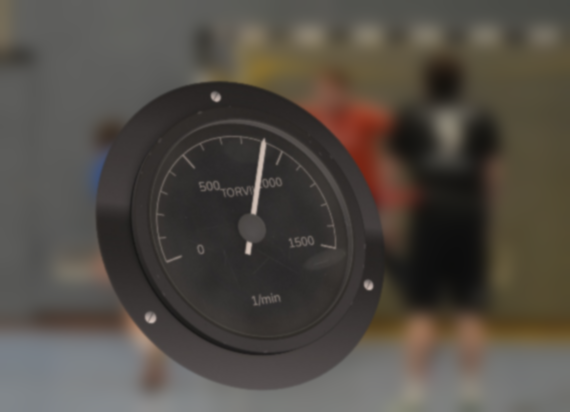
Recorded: 900 rpm
